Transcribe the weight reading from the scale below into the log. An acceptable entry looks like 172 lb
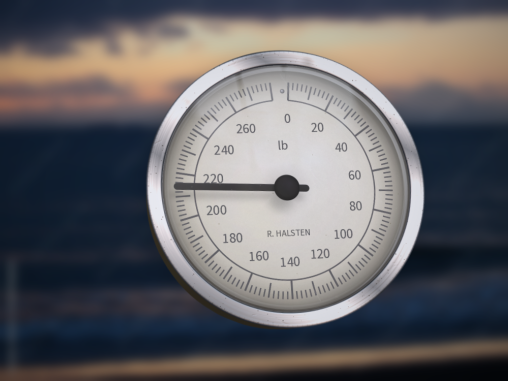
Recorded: 214 lb
